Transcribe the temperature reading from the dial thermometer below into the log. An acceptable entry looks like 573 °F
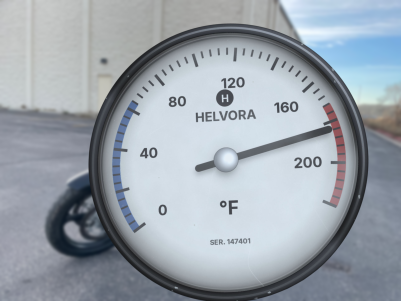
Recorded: 184 °F
